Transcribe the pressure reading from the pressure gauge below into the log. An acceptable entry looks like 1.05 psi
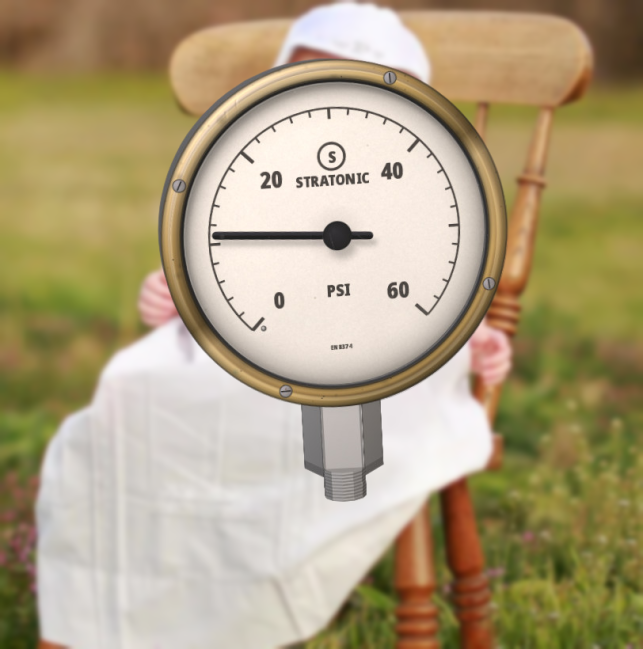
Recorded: 11 psi
